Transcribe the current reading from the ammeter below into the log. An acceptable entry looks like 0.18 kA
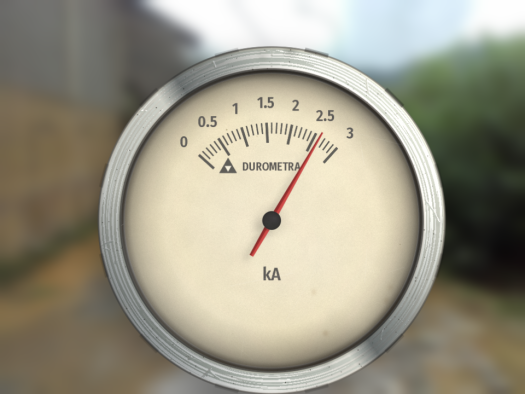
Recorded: 2.6 kA
